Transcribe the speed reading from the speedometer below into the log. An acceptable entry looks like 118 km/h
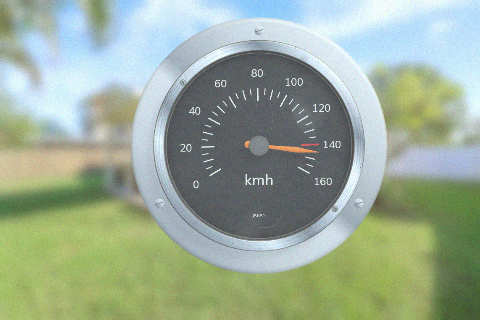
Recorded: 145 km/h
